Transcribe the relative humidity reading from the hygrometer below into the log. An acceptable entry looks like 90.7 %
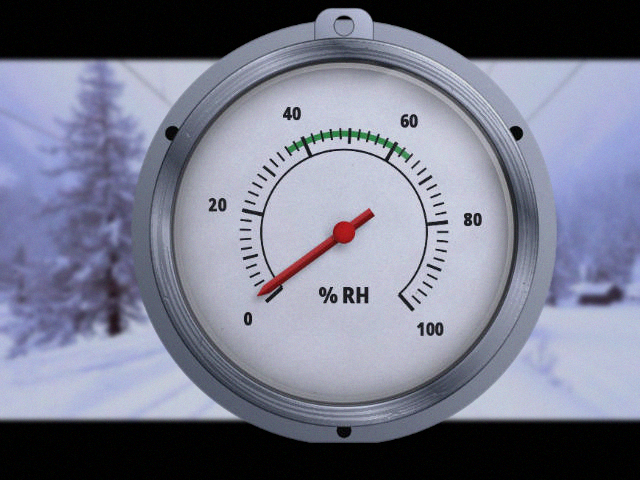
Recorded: 2 %
